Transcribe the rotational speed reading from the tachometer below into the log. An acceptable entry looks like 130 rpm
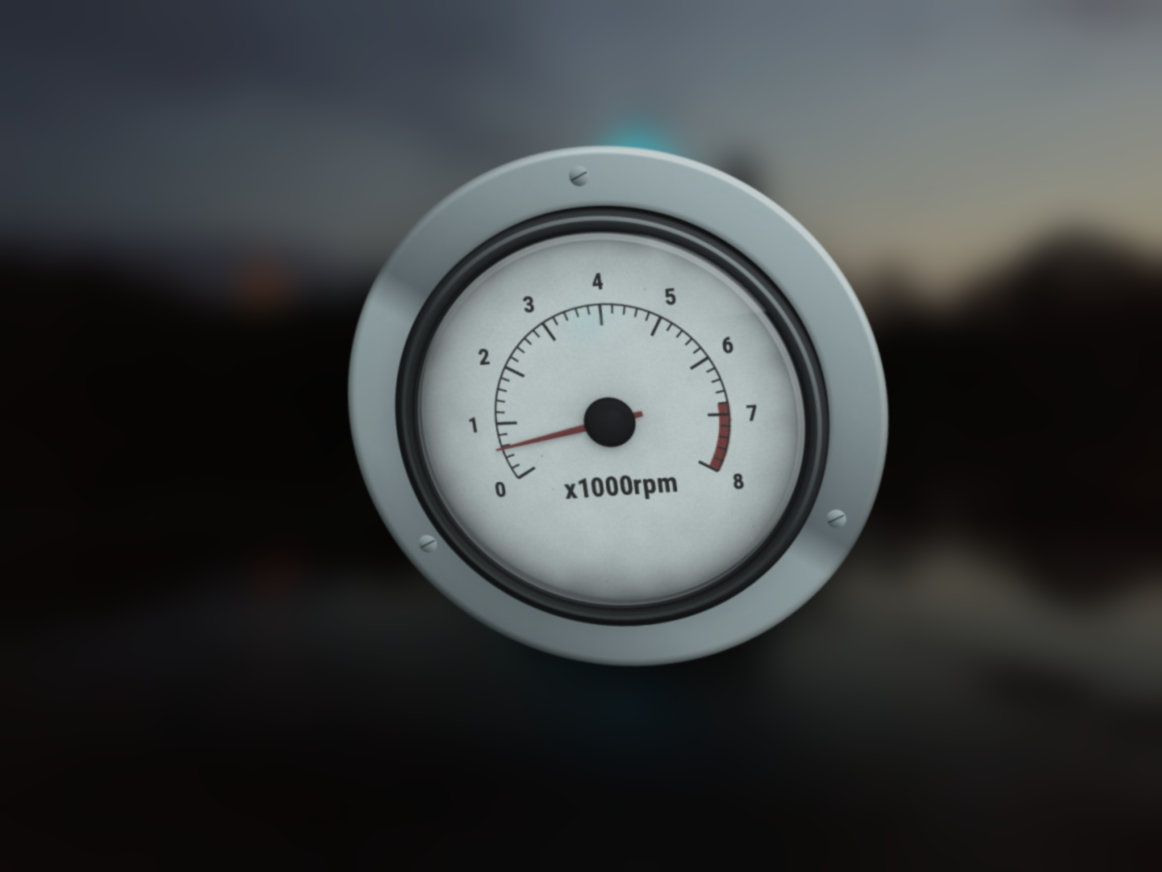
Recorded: 600 rpm
